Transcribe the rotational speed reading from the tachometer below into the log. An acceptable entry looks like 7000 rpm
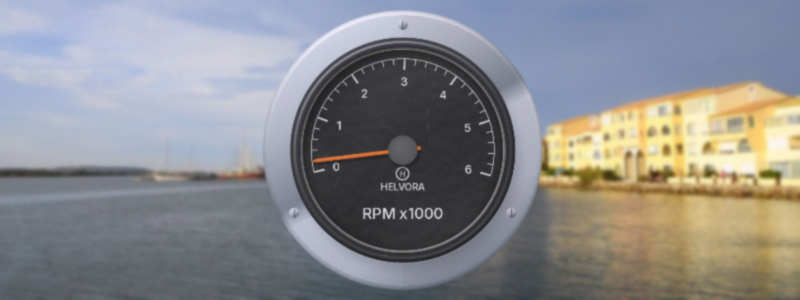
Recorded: 200 rpm
